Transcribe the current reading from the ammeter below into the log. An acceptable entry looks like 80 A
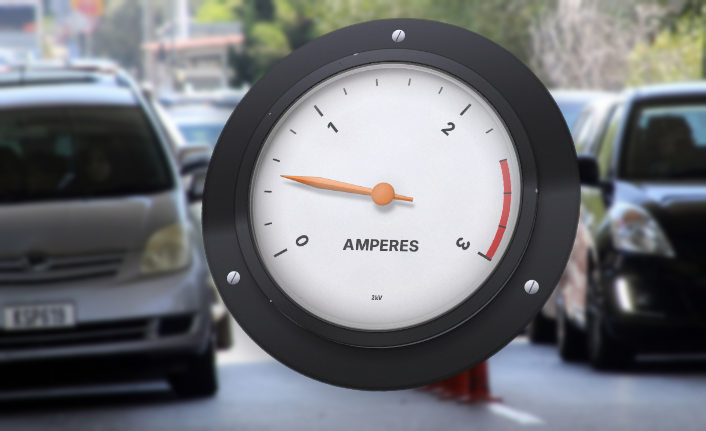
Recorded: 0.5 A
